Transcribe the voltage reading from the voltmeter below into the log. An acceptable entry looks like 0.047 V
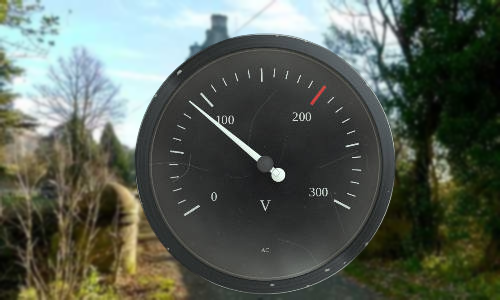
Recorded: 90 V
